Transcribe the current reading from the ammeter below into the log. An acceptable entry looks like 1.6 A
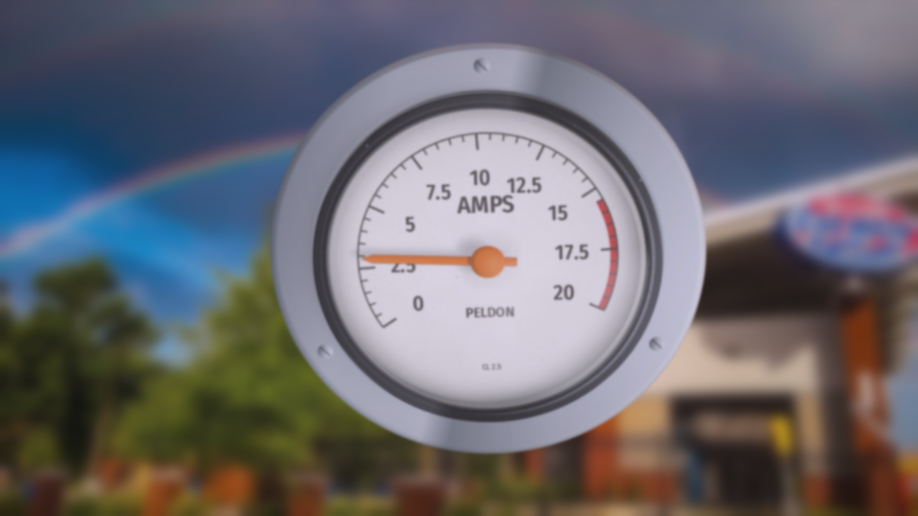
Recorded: 3 A
